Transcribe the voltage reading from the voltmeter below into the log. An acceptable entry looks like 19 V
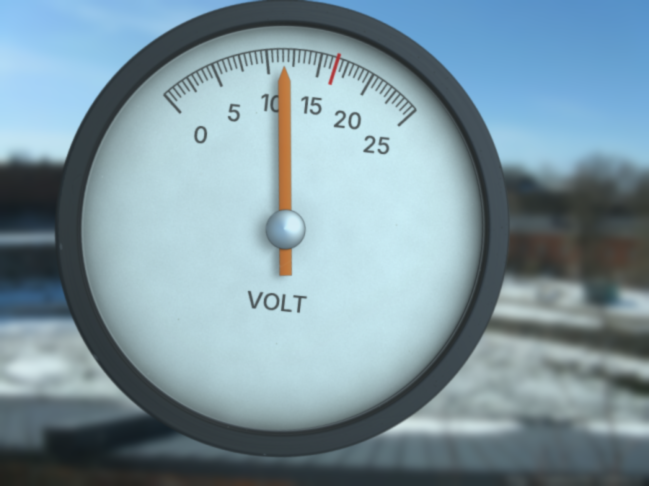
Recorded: 11.5 V
